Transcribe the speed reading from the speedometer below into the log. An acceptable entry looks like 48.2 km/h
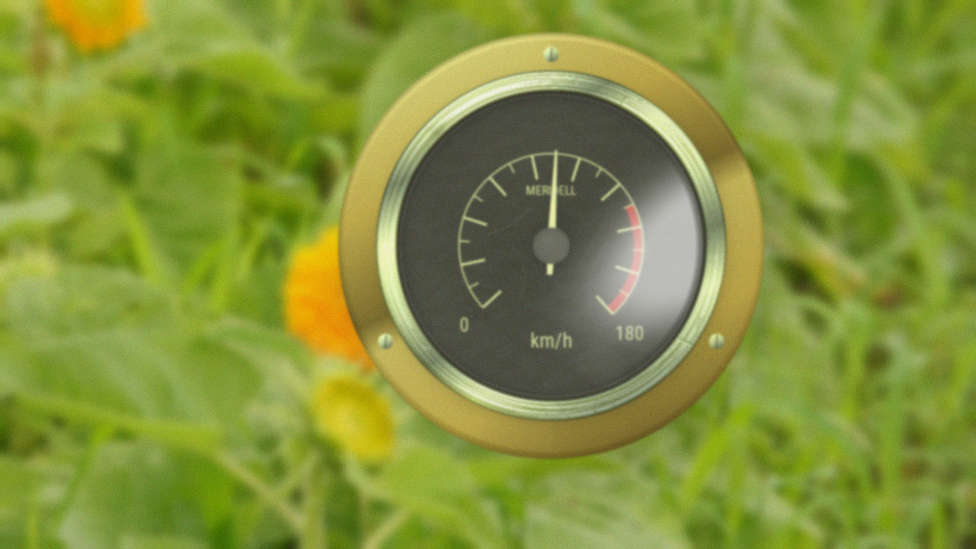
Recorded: 90 km/h
